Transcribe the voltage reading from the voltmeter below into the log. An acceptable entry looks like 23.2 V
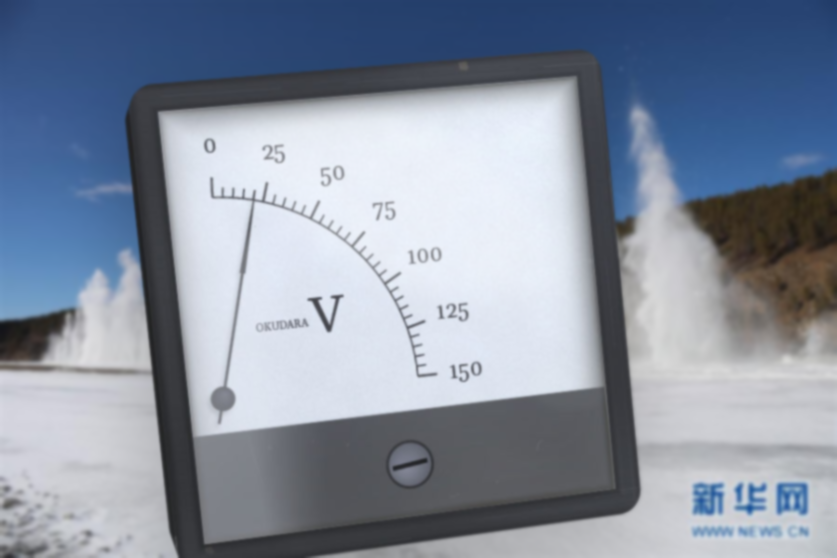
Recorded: 20 V
